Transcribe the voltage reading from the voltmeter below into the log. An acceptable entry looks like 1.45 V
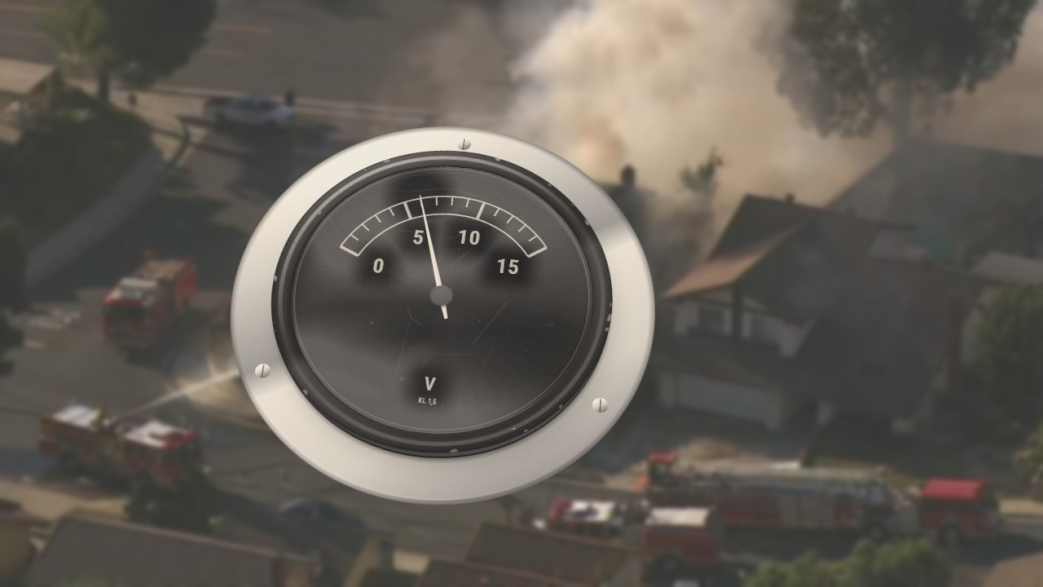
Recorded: 6 V
